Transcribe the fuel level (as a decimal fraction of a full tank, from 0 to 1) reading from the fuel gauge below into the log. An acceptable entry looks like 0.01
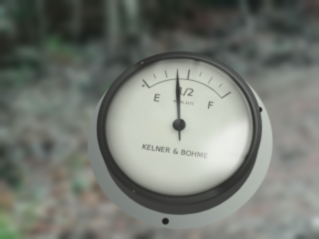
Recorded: 0.375
